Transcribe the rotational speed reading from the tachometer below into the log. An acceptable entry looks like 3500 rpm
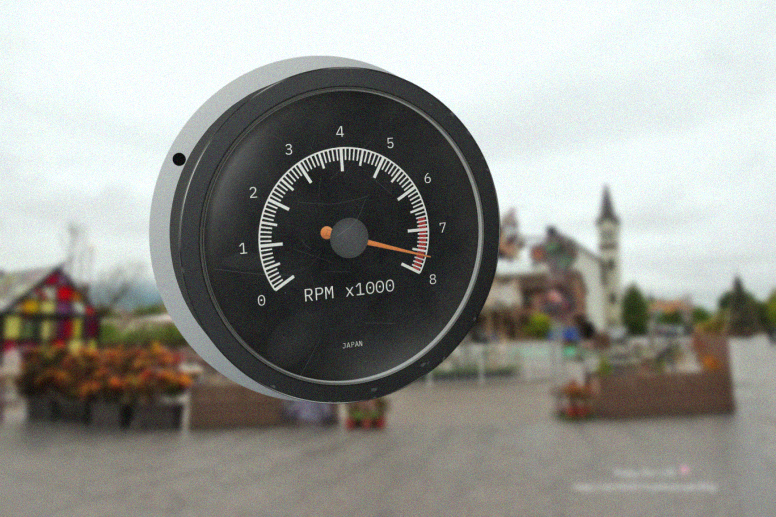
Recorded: 7600 rpm
